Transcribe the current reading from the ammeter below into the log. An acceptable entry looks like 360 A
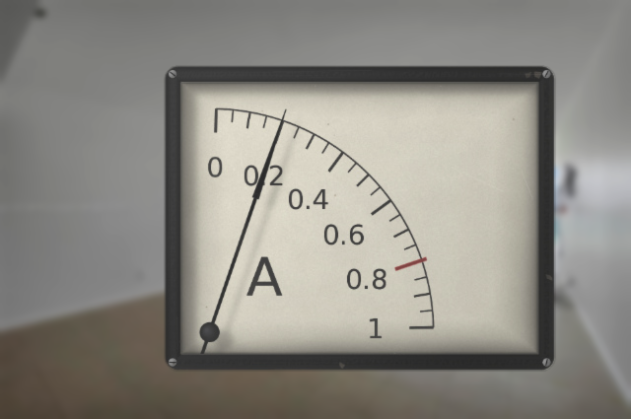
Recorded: 0.2 A
